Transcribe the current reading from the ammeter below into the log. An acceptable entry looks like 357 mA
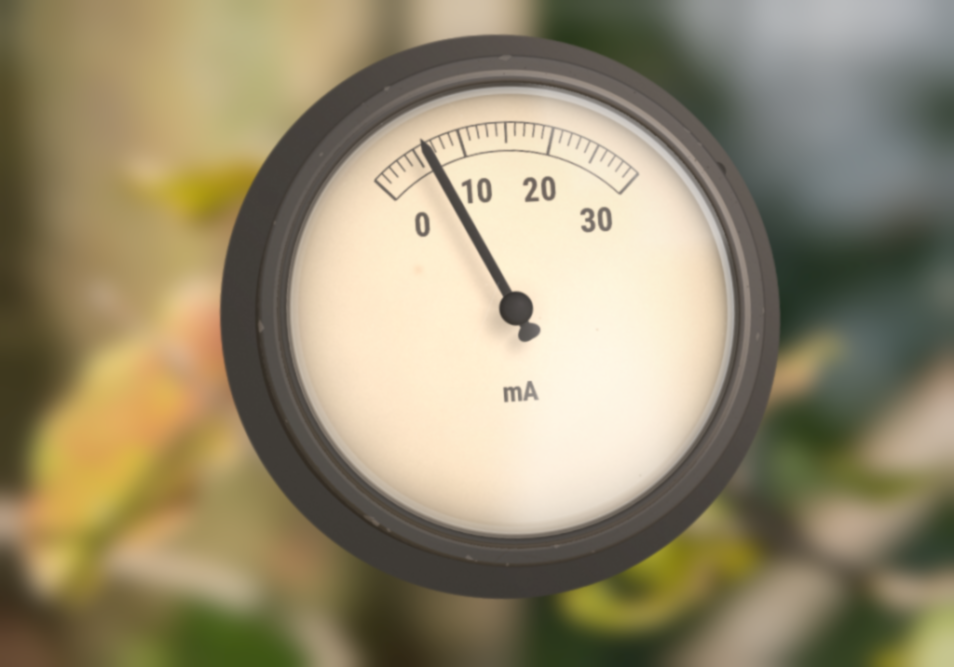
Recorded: 6 mA
